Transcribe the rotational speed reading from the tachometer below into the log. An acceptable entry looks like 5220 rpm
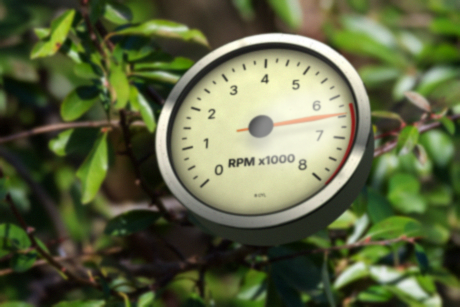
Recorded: 6500 rpm
